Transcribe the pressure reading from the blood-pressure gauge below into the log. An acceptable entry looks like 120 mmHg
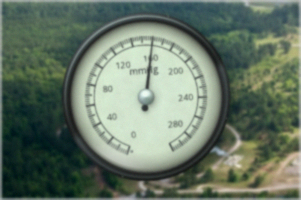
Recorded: 160 mmHg
